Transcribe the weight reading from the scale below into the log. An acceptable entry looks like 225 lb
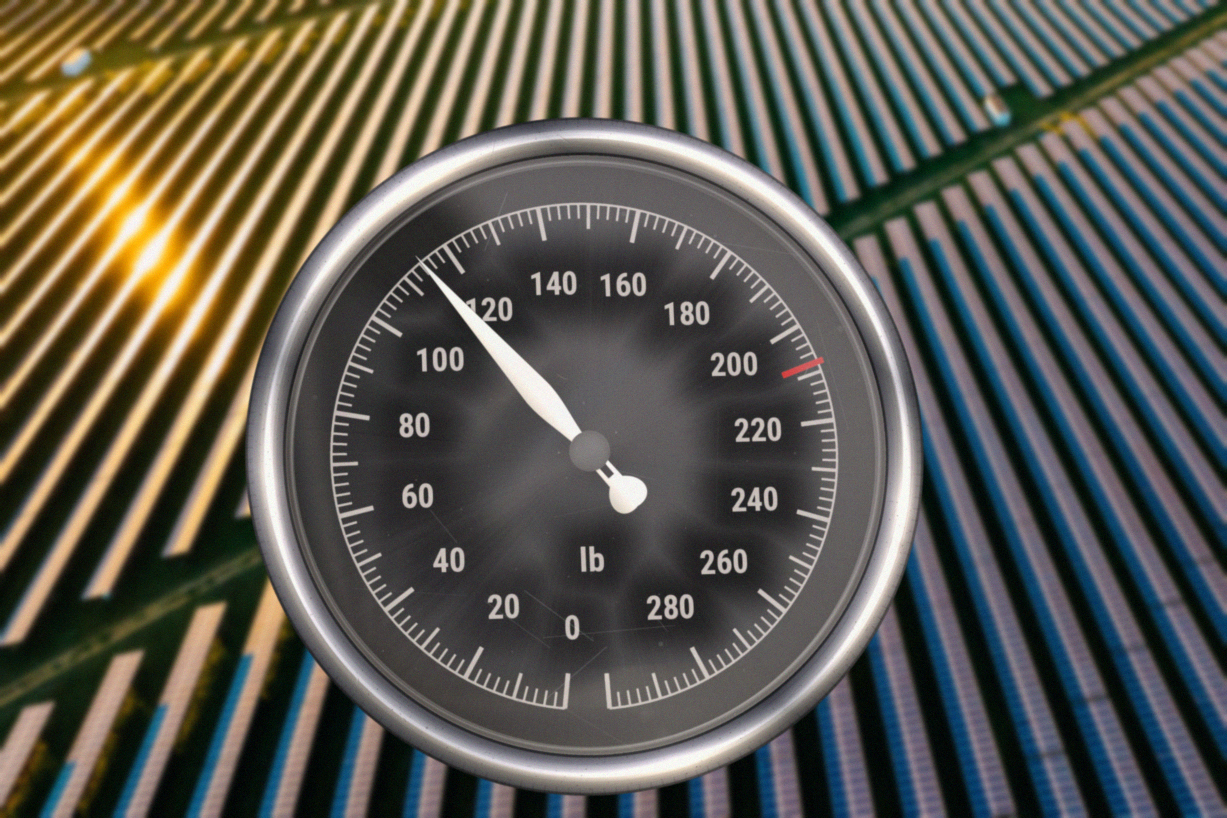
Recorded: 114 lb
